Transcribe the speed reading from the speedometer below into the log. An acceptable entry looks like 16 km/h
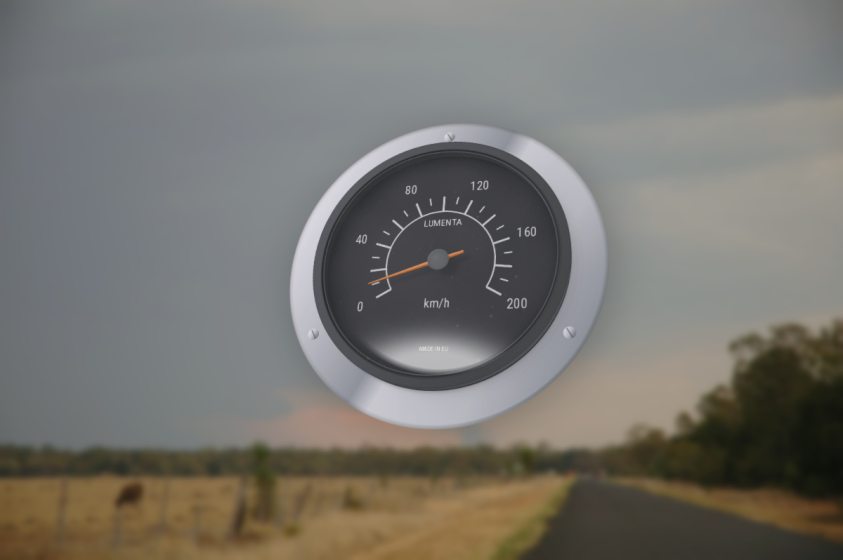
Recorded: 10 km/h
